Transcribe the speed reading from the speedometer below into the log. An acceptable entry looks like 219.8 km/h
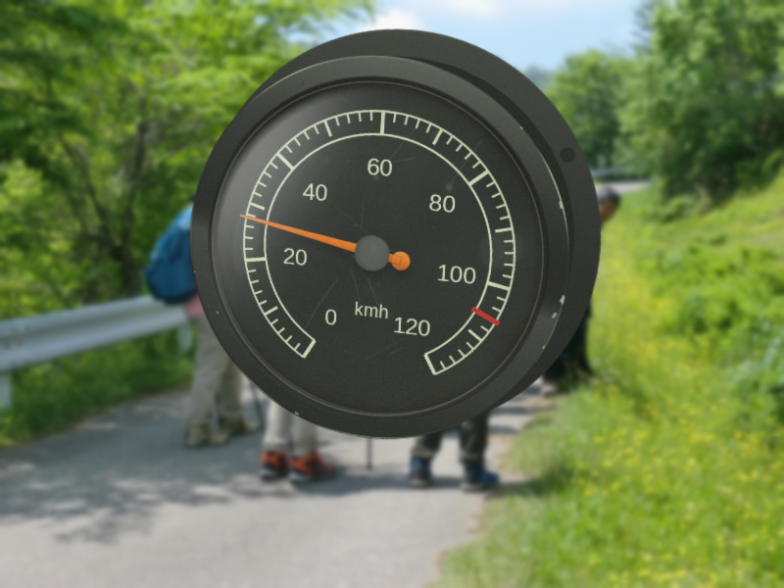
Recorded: 28 km/h
